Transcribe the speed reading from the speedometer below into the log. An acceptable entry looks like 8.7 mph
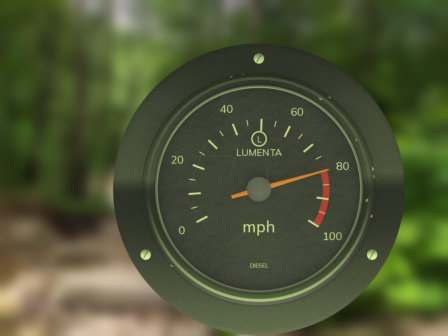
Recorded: 80 mph
